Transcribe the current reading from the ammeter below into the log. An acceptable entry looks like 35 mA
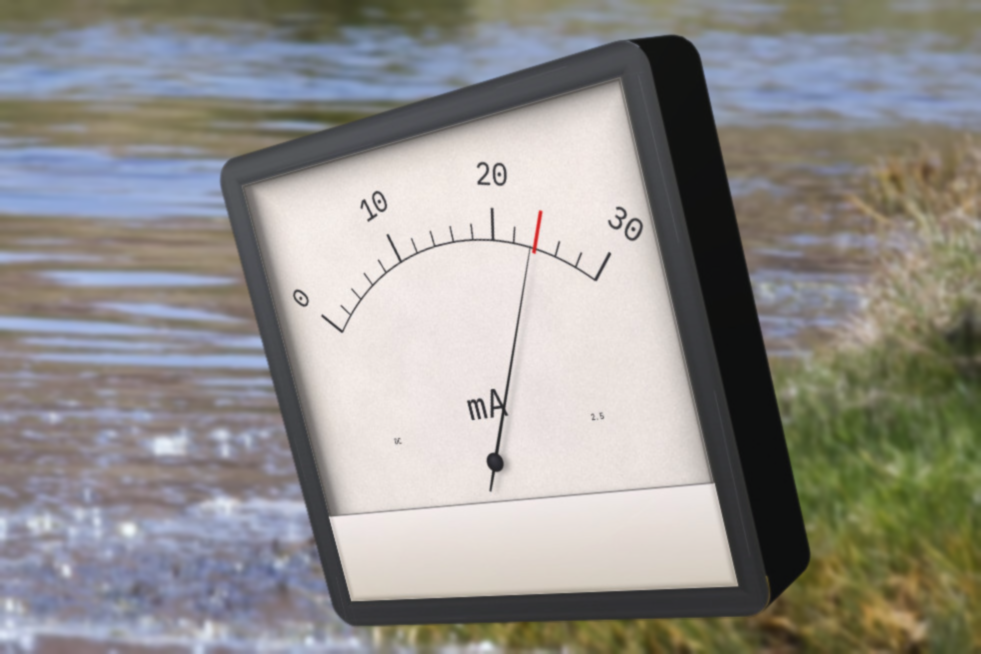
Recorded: 24 mA
